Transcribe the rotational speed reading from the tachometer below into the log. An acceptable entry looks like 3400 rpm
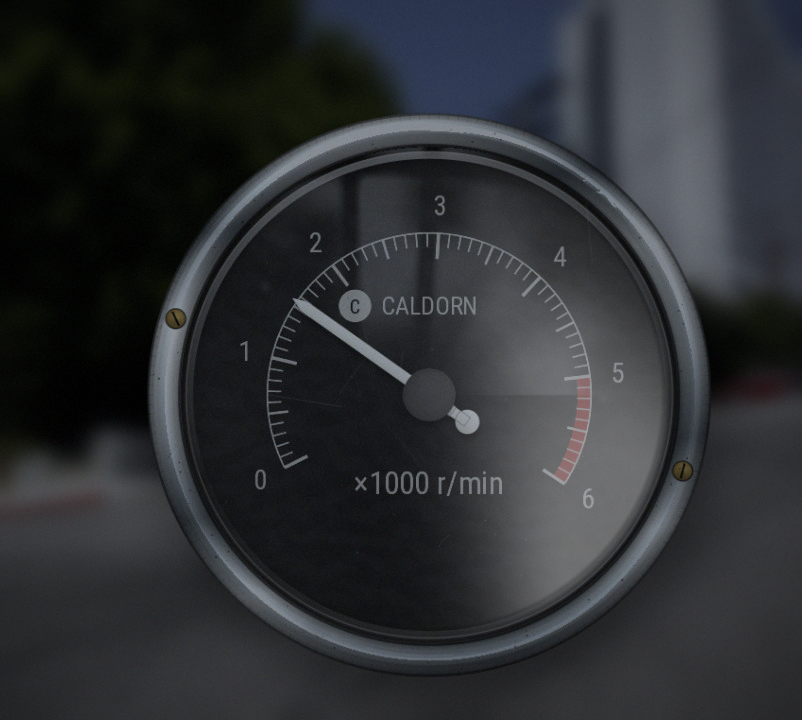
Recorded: 1550 rpm
